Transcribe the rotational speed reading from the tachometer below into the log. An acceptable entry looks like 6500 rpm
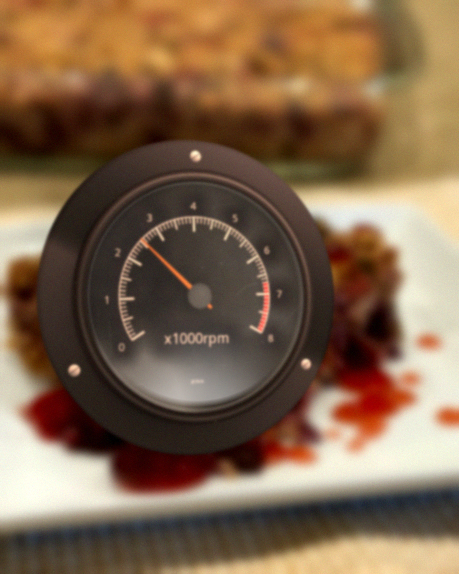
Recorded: 2500 rpm
